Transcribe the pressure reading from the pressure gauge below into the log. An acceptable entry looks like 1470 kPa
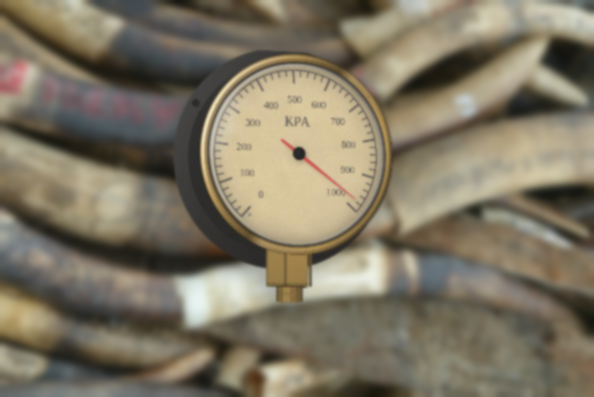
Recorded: 980 kPa
